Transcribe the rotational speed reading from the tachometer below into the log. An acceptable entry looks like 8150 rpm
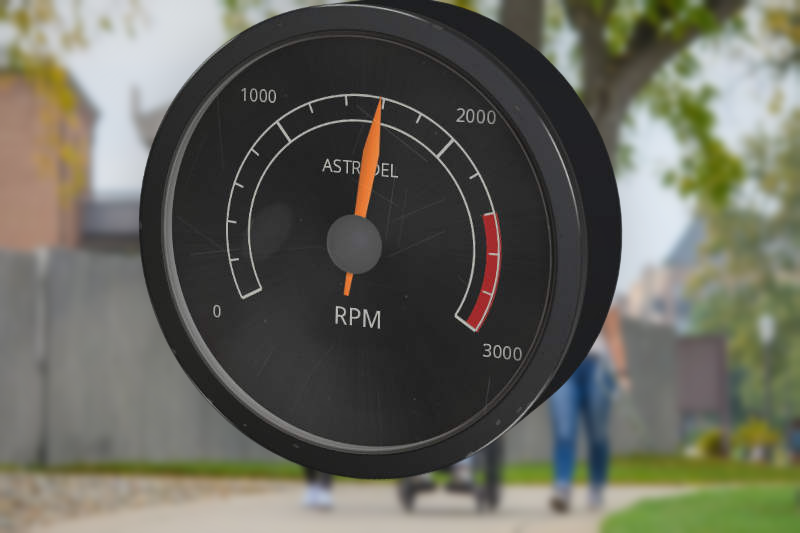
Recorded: 1600 rpm
